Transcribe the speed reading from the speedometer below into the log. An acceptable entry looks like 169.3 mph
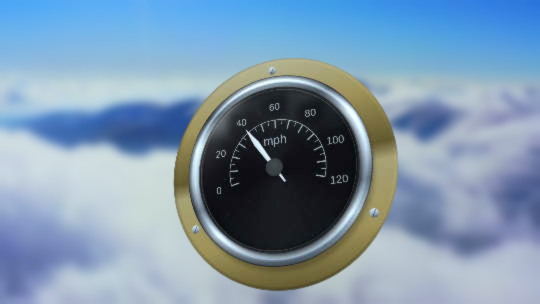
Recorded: 40 mph
